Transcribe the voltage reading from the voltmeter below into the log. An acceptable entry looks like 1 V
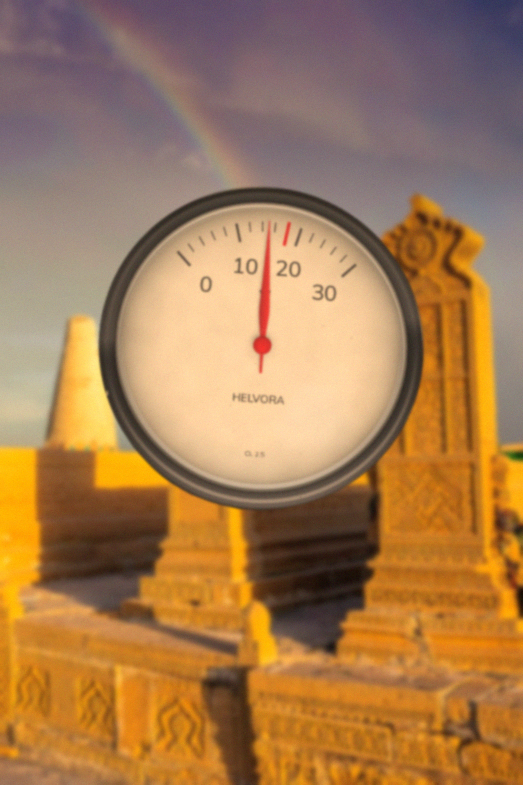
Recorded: 15 V
